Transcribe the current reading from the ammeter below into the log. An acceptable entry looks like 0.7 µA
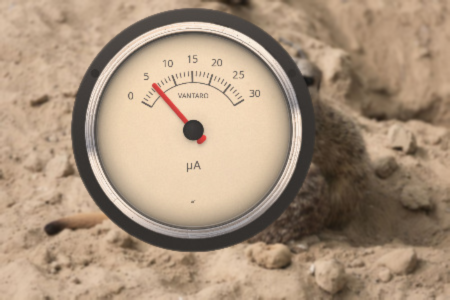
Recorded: 5 µA
